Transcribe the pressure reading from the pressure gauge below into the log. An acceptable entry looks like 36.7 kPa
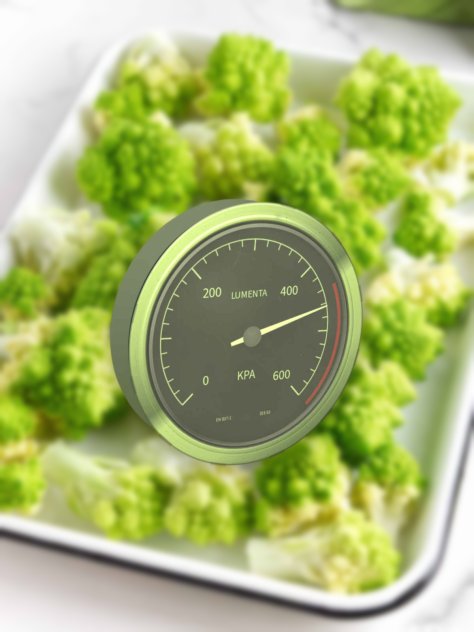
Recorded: 460 kPa
